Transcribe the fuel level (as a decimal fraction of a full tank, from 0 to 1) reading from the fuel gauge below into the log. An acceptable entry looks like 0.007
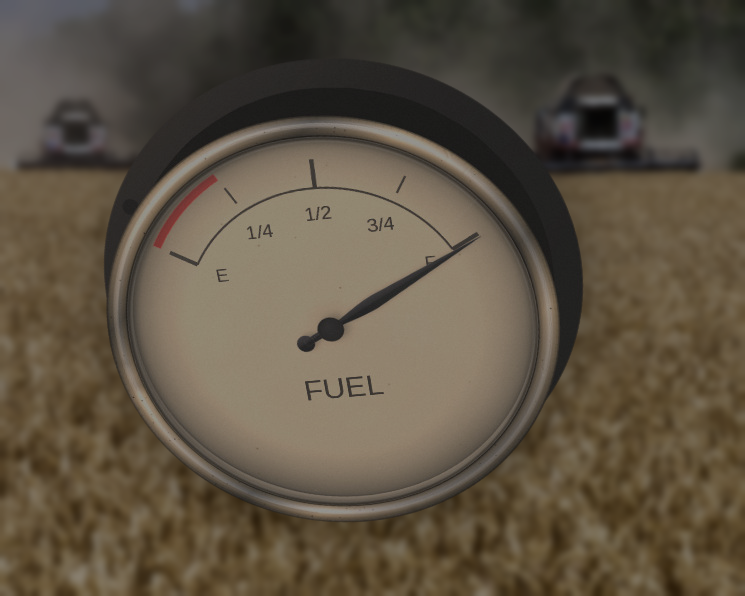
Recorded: 1
